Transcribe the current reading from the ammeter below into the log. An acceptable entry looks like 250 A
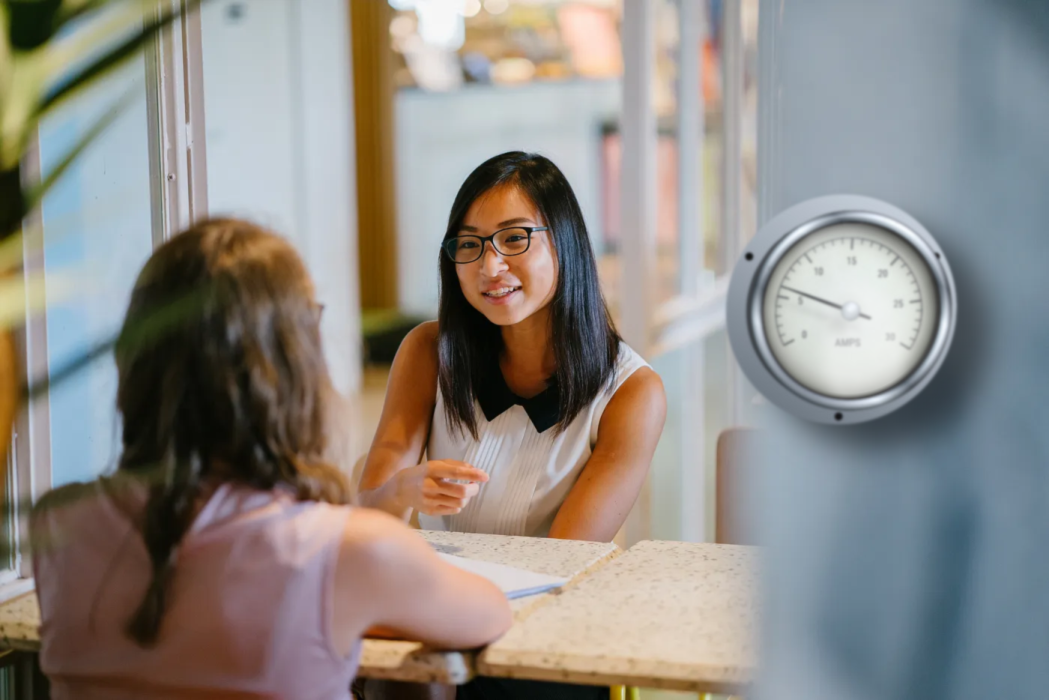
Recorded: 6 A
